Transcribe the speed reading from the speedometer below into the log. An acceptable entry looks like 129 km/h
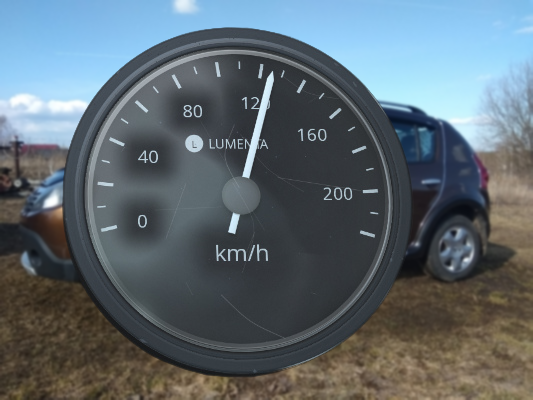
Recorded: 125 km/h
